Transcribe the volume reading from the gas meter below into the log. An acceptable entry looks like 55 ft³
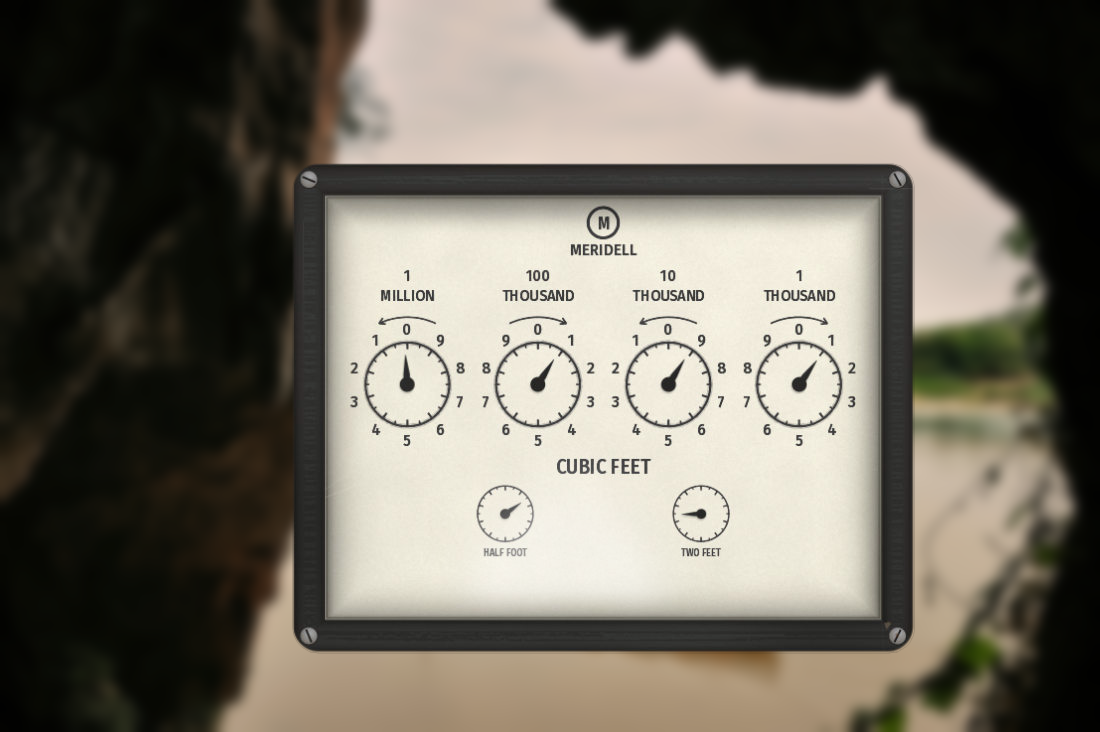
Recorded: 9100 ft³
